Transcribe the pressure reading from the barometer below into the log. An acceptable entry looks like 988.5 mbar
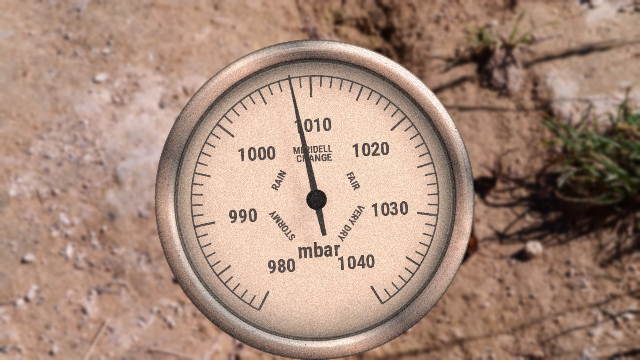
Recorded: 1008 mbar
